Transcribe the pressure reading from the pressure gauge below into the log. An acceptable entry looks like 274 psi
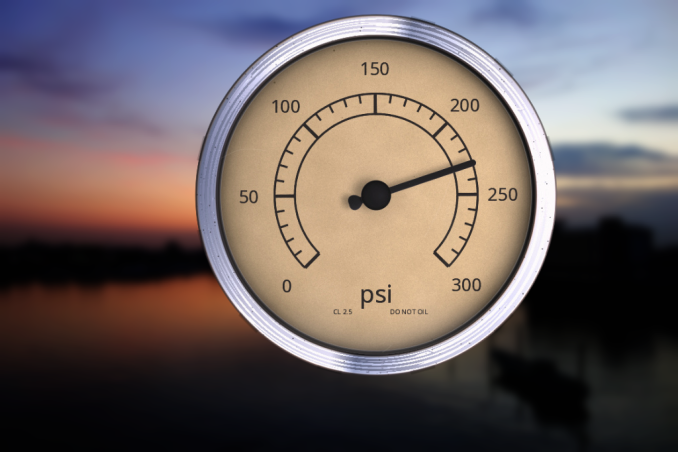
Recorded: 230 psi
